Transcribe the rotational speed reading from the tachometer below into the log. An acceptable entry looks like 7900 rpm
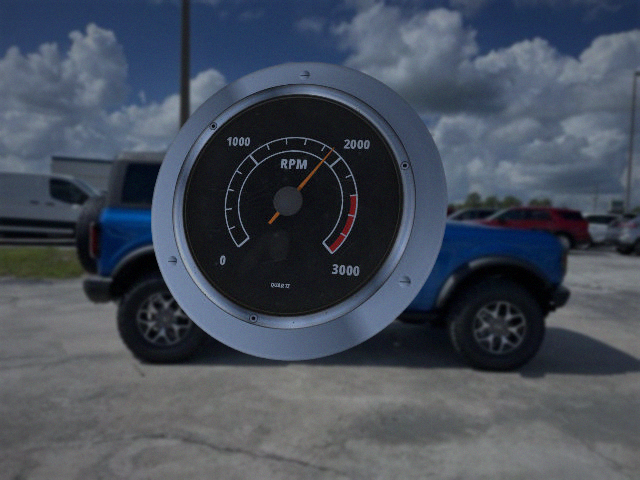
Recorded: 1900 rpm
